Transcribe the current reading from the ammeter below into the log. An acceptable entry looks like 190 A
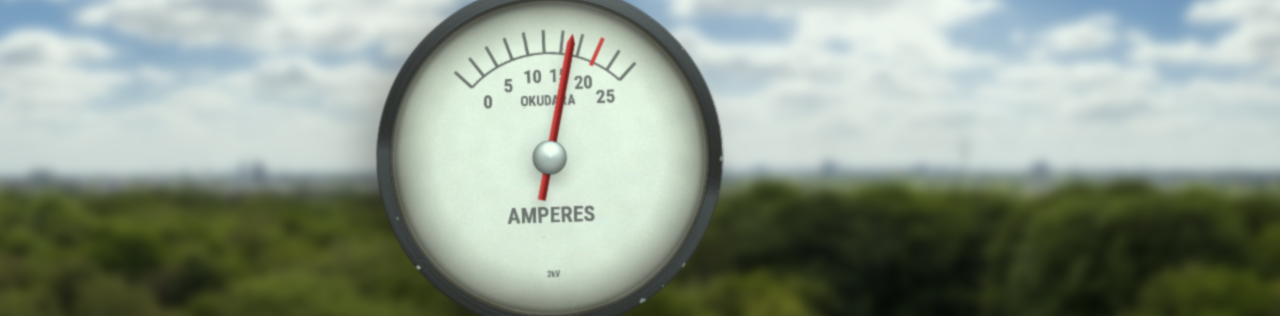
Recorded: 16.25 A
